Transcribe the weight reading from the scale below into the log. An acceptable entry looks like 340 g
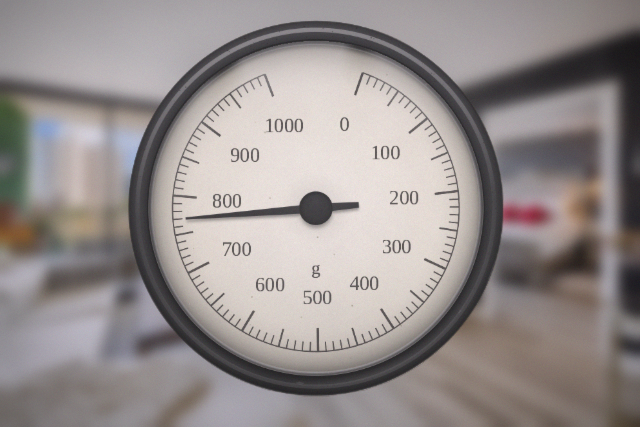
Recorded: 770 g
